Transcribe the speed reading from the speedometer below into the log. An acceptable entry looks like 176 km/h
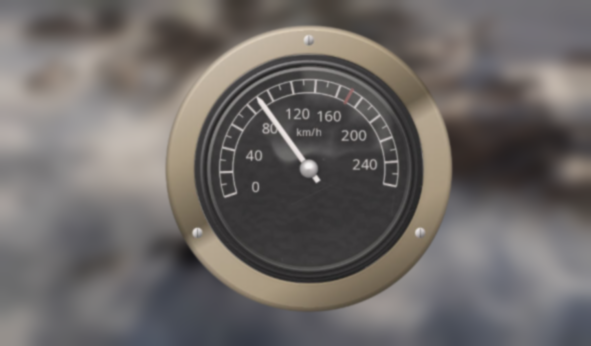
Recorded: 90 km/h
